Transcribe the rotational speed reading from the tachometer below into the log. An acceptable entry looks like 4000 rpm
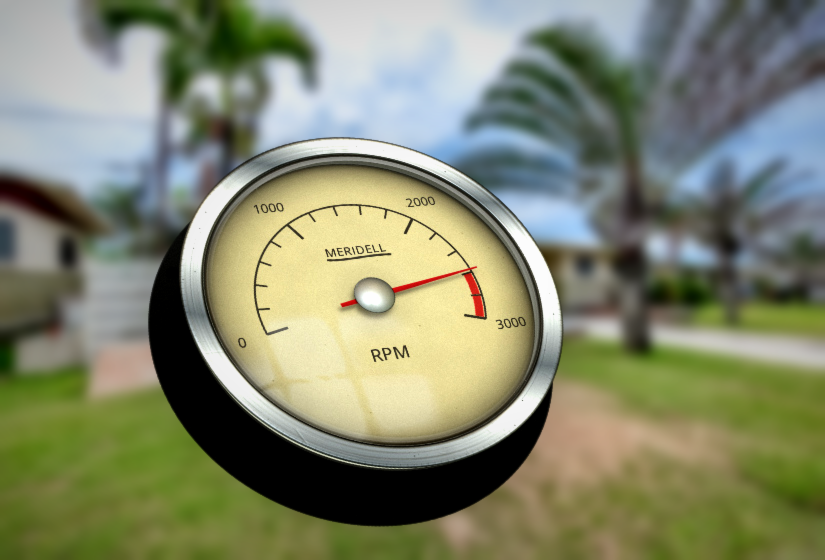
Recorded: 2600 rpm
